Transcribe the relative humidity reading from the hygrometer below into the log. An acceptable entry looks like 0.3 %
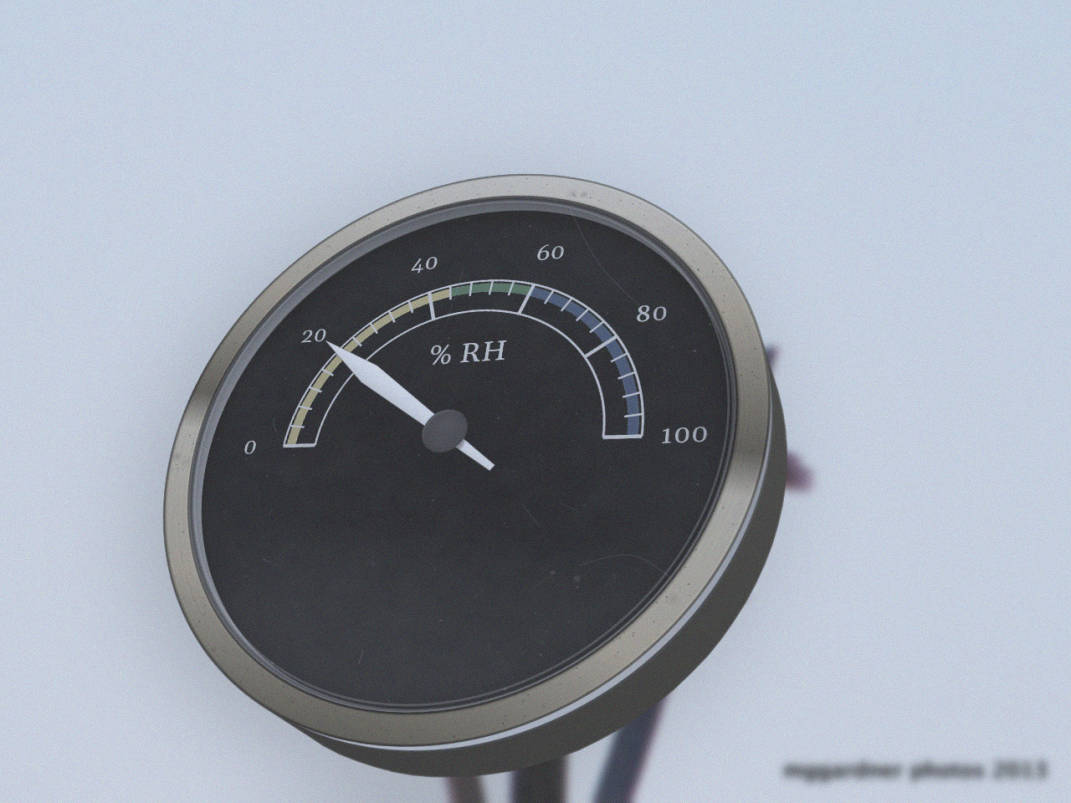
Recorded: 20 %
